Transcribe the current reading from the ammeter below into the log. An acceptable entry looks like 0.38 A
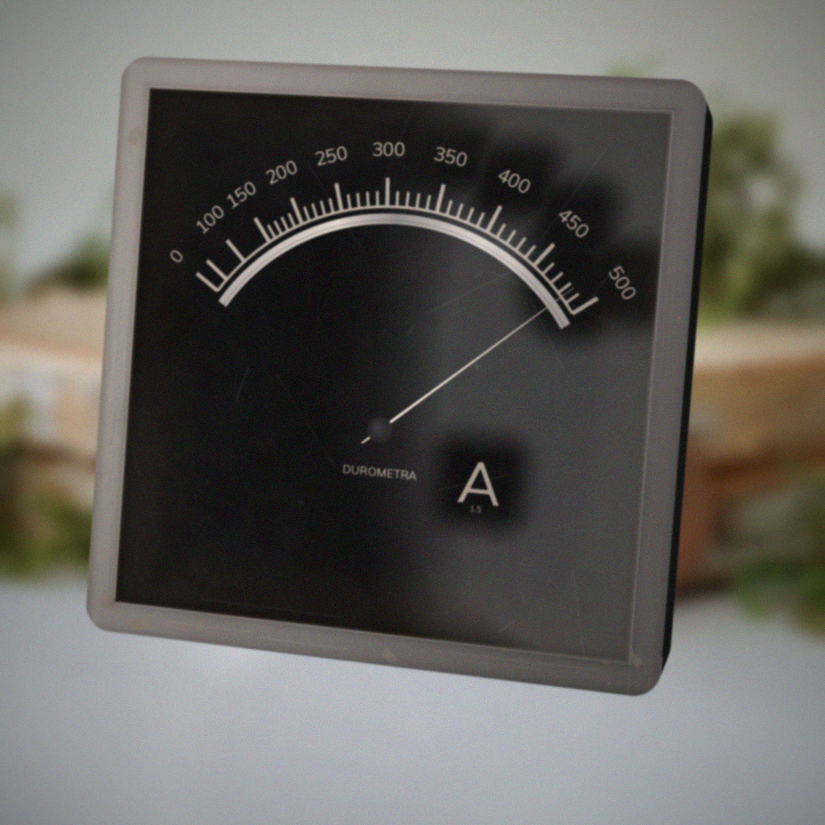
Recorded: 485 A
